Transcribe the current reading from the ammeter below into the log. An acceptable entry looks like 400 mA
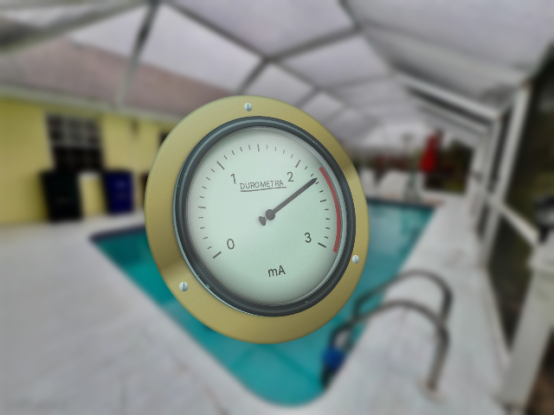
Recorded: 2.25 mA
